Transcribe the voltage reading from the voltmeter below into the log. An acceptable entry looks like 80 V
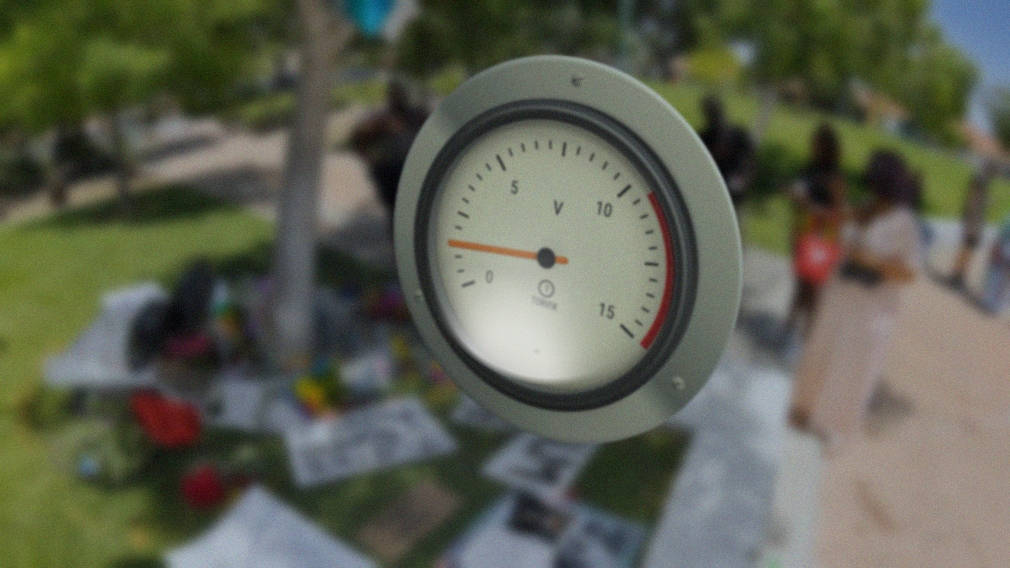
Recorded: 1.5 V
